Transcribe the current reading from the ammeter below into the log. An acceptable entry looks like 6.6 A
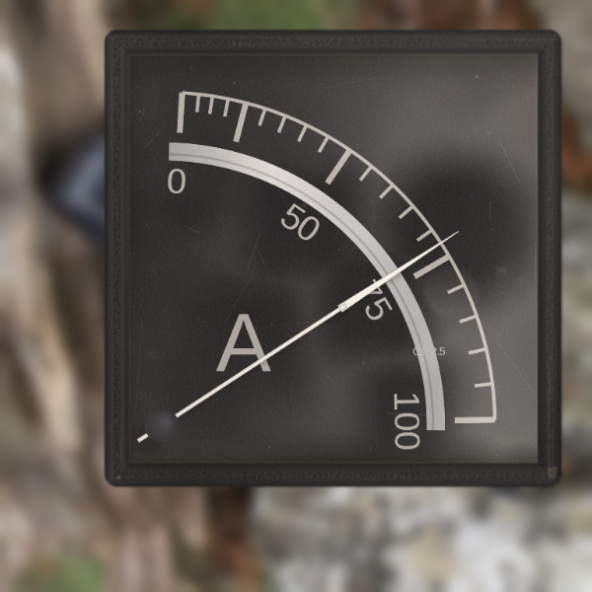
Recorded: 72.5 A
